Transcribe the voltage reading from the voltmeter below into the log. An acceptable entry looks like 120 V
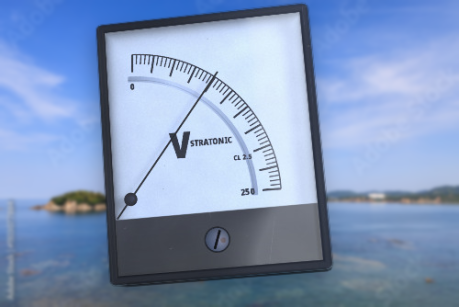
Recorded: 100 V
